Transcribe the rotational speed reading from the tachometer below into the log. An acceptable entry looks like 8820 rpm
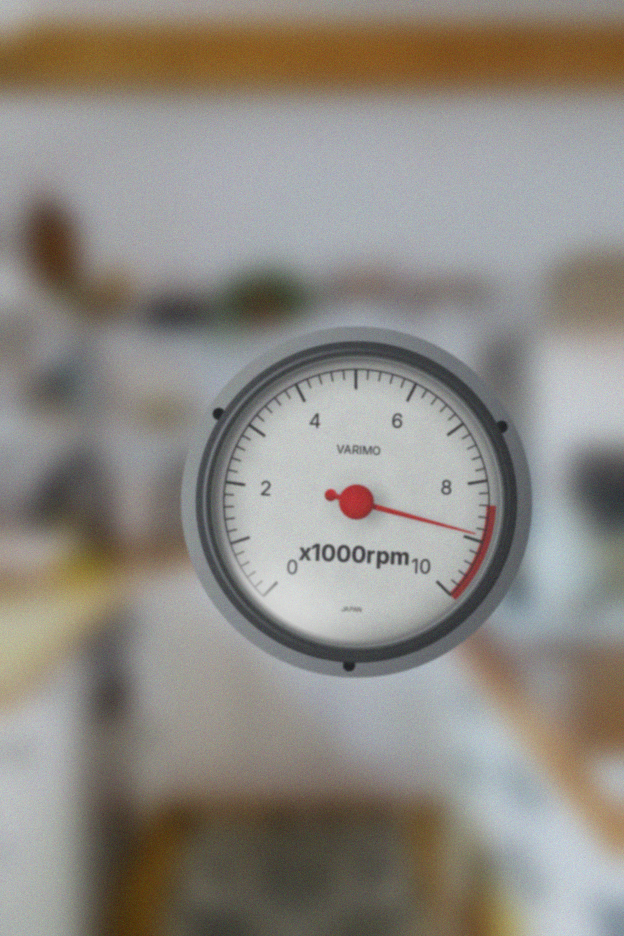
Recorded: 8900 rpm
